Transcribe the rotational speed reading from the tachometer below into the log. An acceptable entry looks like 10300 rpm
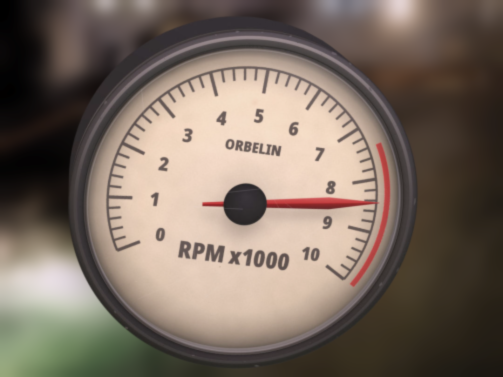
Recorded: 8400 rpm
